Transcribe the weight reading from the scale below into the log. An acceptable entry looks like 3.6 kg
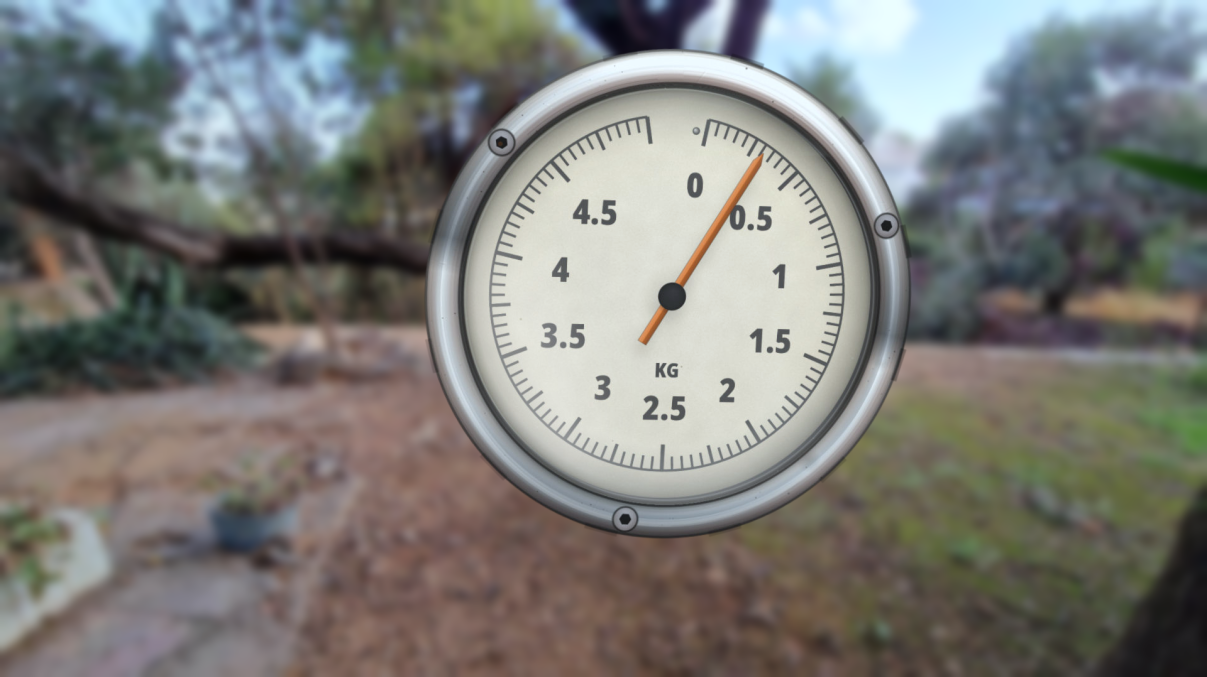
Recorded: 0.3 kg
